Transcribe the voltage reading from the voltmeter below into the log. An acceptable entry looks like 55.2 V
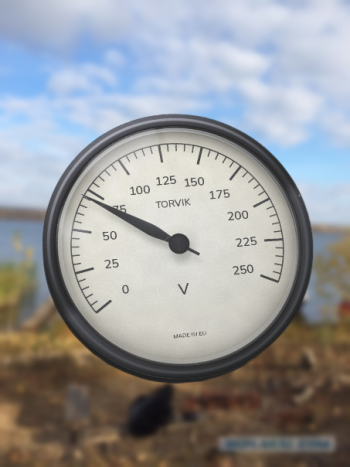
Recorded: 70 V
